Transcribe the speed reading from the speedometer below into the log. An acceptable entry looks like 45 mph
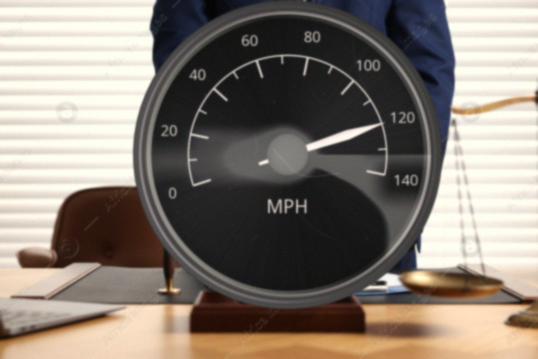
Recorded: 120 mph
